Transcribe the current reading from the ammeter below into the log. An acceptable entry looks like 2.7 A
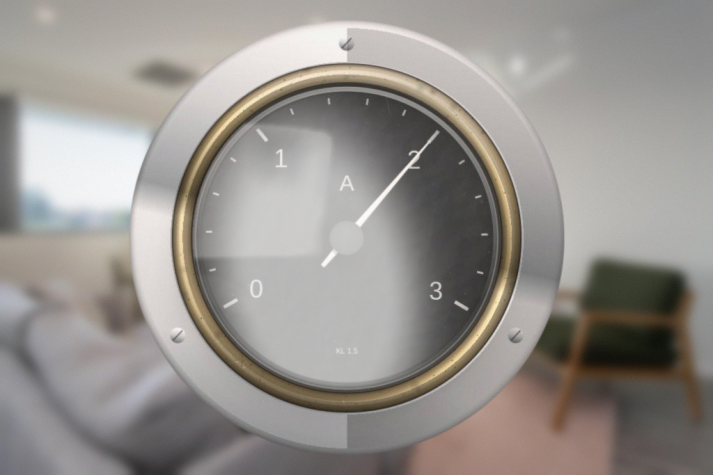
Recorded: 2 A
